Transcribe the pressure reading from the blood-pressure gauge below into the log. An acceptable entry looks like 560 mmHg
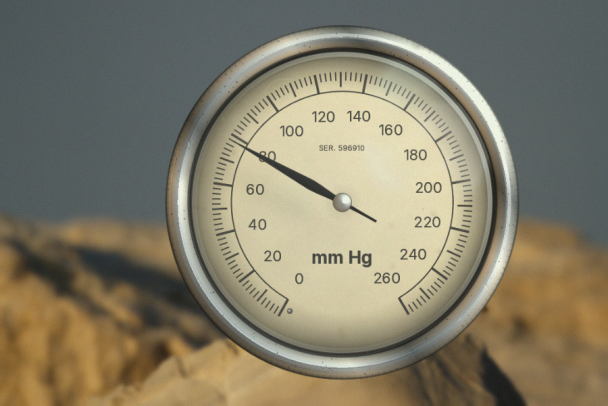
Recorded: 78 mmHg
